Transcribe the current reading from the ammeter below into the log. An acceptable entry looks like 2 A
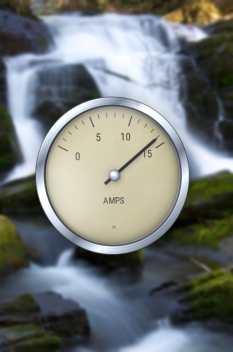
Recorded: 14 A
